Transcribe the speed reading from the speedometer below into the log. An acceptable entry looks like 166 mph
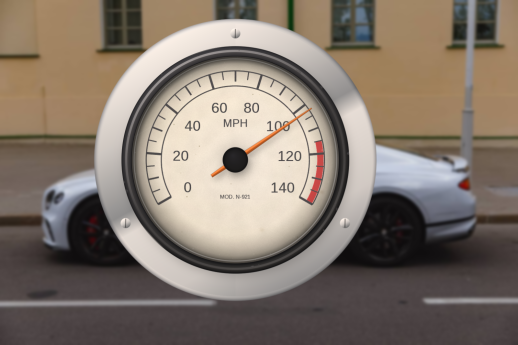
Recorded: 102.5 mph
